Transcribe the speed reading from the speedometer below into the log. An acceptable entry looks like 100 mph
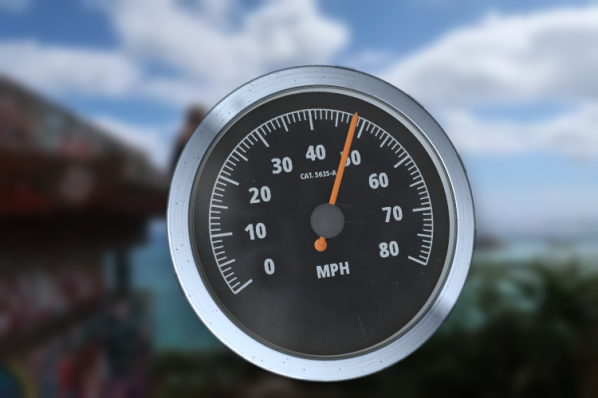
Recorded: 48 mph
